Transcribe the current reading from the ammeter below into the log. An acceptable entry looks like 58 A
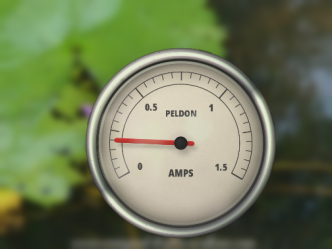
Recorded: 0.2 A
